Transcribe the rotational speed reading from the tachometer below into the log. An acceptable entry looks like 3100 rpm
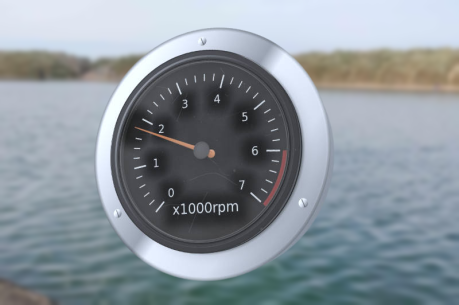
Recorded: 1800 rpm
